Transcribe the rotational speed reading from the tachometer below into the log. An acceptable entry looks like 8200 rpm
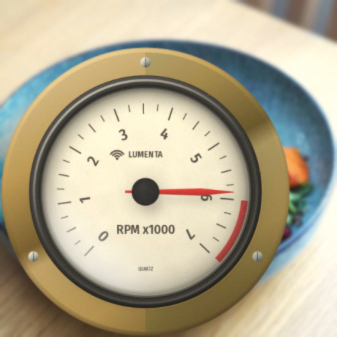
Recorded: 5875 rpm
